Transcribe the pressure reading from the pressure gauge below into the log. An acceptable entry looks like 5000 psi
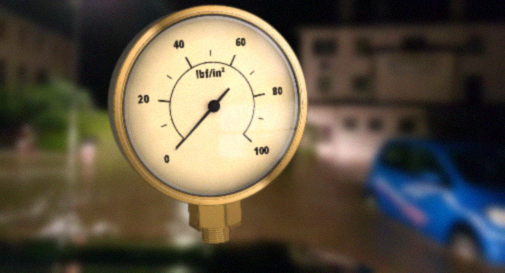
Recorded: 0 psi
